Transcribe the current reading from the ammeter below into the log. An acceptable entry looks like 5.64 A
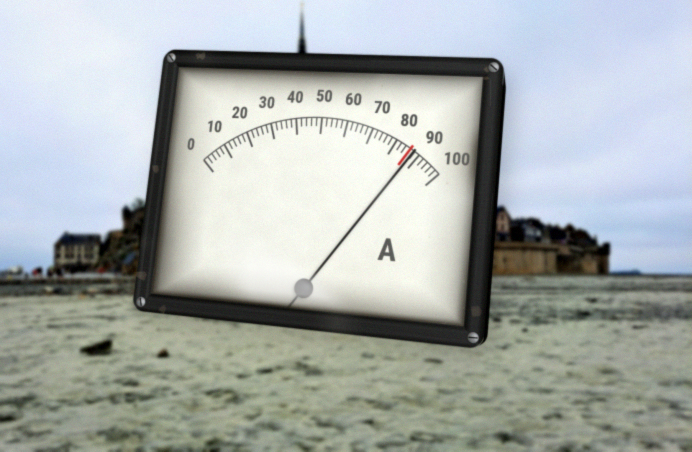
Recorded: 88 A
